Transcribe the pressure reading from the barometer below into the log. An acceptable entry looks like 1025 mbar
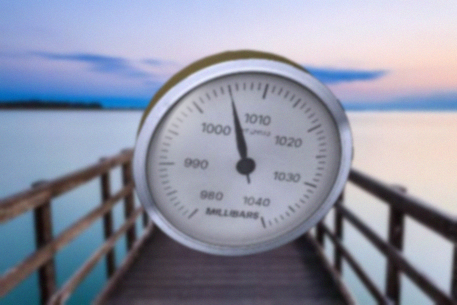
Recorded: 1005 mbar
